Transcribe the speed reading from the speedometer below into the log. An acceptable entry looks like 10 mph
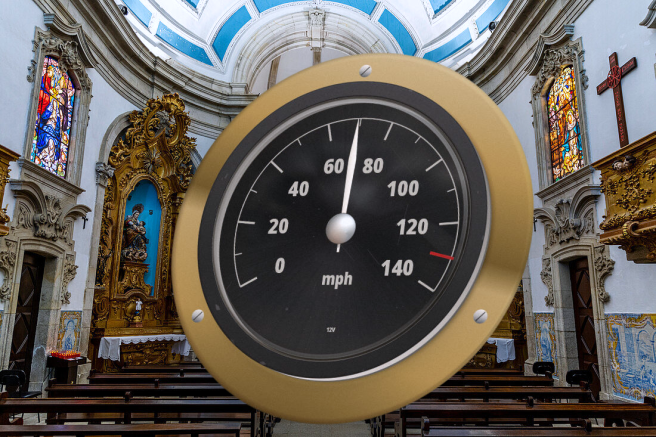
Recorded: 70 mph
